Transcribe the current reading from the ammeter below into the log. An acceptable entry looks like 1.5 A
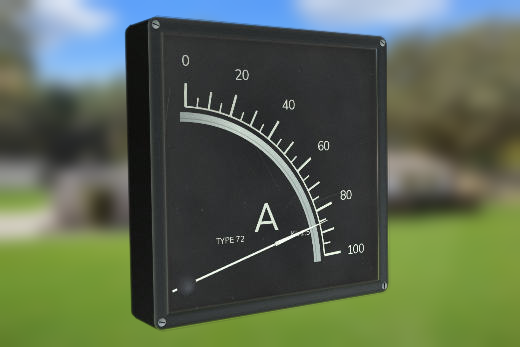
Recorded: 85 A
